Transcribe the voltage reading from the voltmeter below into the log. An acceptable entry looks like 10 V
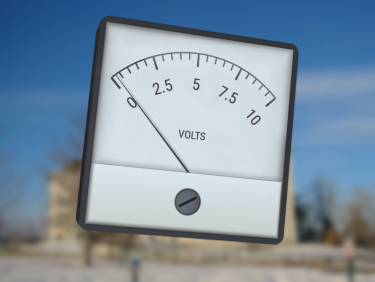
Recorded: 0.25 V
